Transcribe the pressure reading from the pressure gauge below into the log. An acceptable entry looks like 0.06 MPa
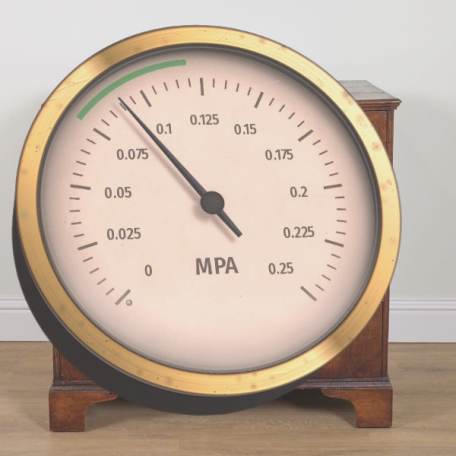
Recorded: 0.09 MPa
